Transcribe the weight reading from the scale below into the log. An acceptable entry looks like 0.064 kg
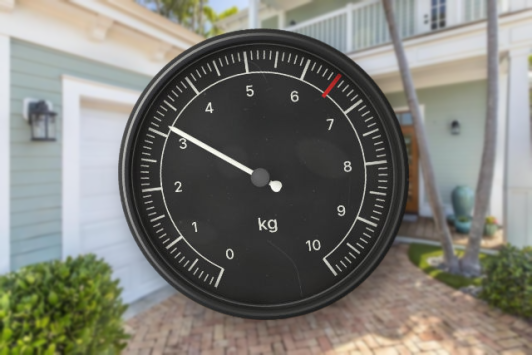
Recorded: 3.2 kg
